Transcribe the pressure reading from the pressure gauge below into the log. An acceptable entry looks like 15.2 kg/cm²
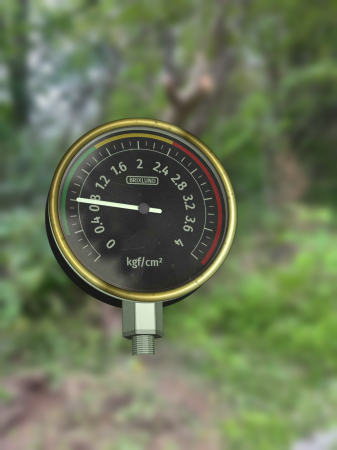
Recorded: 0.8 kg/cm²
